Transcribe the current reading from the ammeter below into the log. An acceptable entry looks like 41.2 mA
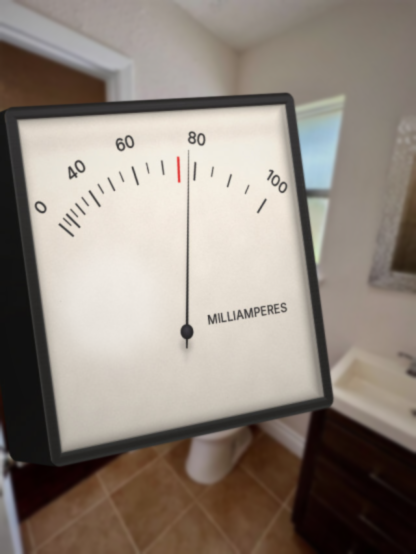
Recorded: 77.5 mA
